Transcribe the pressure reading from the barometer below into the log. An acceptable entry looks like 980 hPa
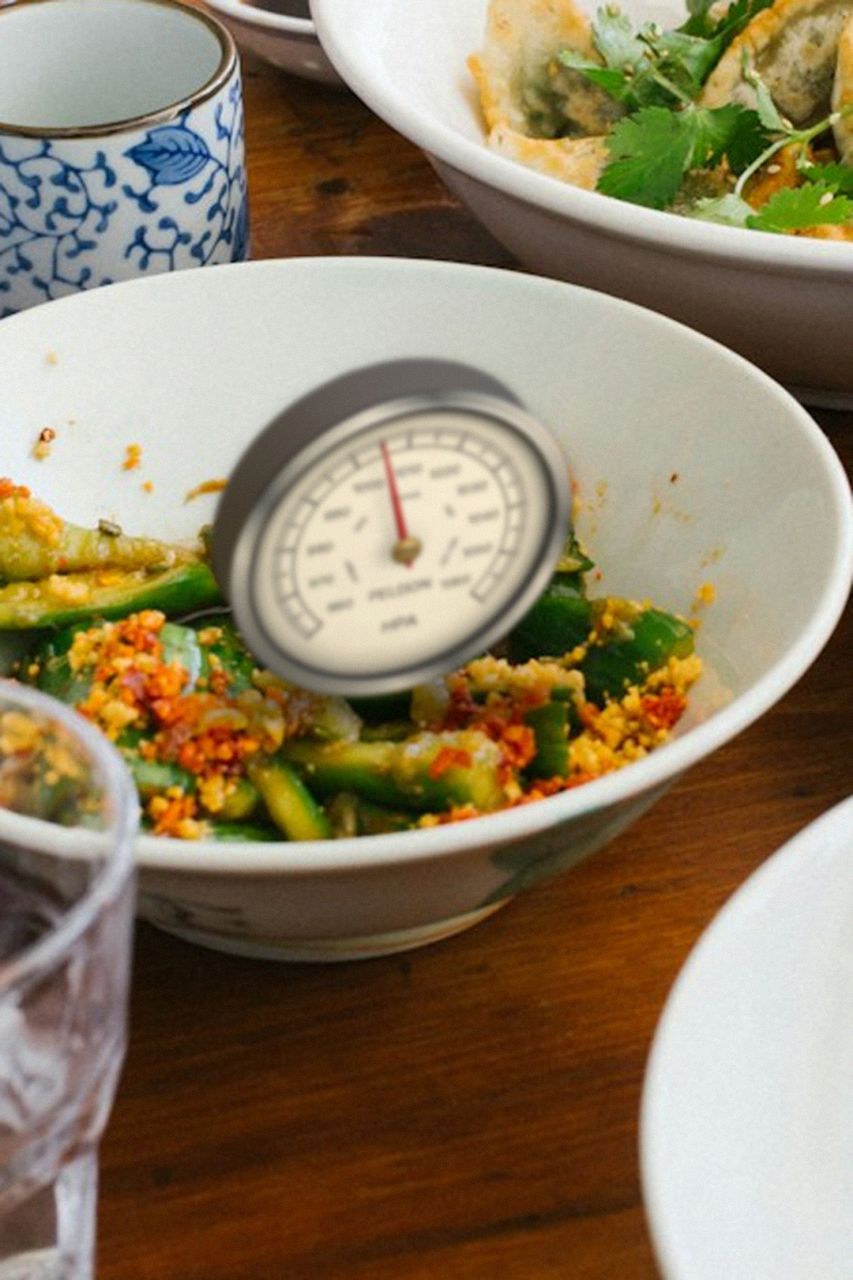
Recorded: 1005 hPa
